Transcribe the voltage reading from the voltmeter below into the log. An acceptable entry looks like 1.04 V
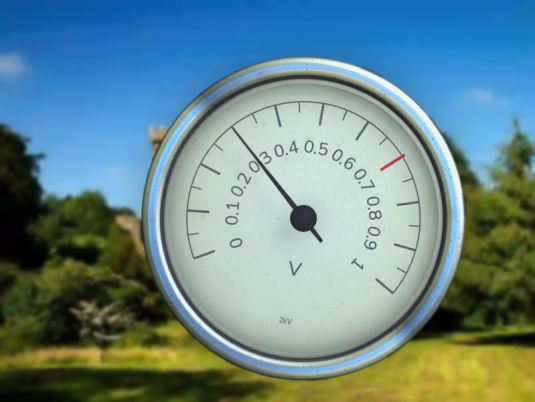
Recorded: 0.3 V
